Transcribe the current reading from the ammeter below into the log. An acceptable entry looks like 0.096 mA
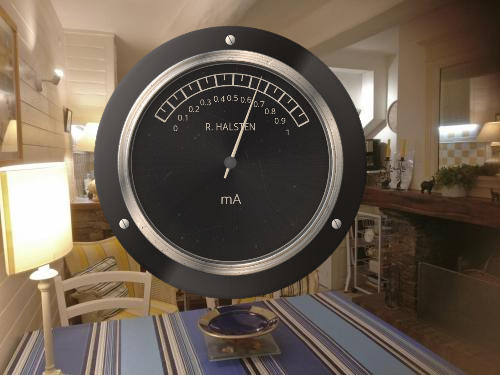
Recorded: 0.65 mA
